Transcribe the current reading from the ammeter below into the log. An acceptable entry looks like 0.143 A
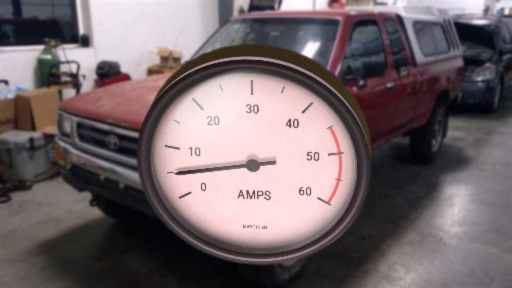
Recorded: 5 A
